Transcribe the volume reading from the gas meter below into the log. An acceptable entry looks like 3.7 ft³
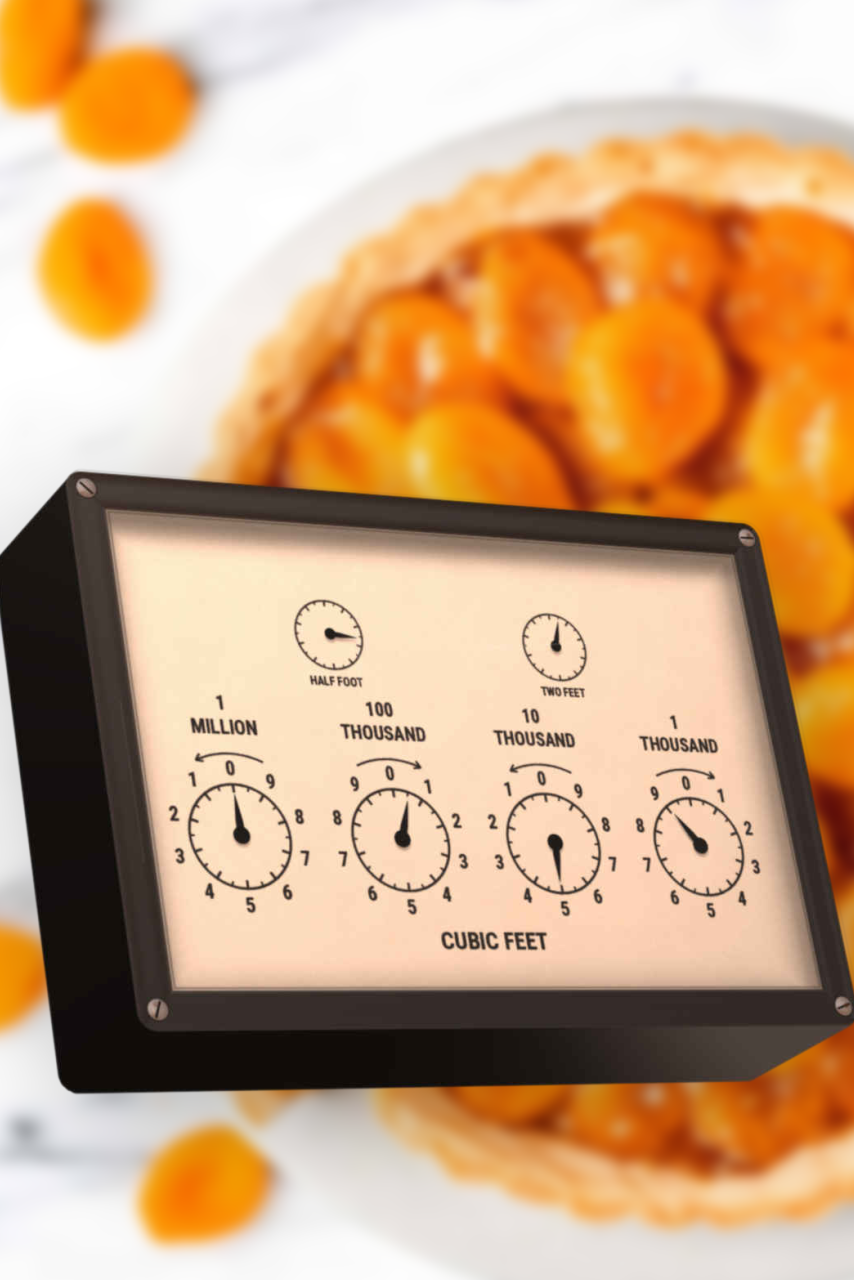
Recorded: 4900 ft³
